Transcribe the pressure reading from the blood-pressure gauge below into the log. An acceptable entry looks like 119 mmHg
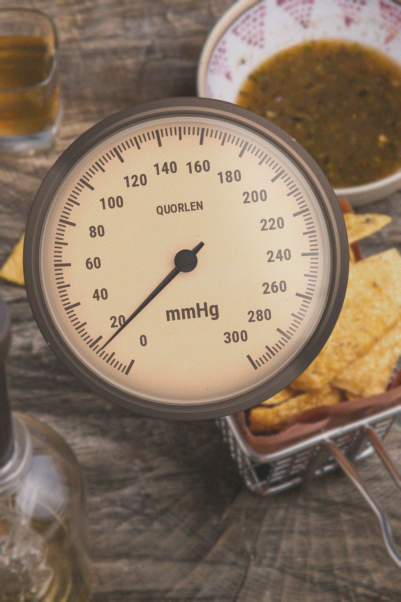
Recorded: 16 mmHg
